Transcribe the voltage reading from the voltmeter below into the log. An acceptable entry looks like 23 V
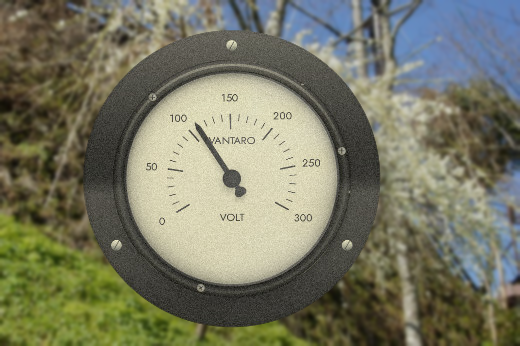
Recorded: 110 V
